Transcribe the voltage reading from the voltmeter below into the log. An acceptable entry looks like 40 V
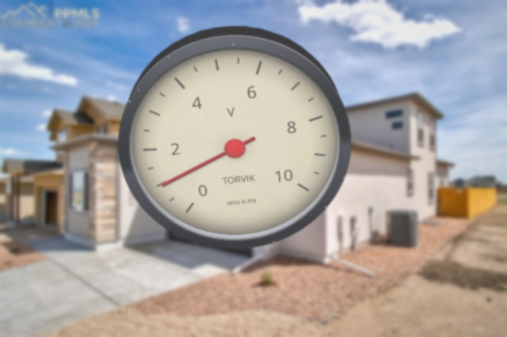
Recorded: 1 V
